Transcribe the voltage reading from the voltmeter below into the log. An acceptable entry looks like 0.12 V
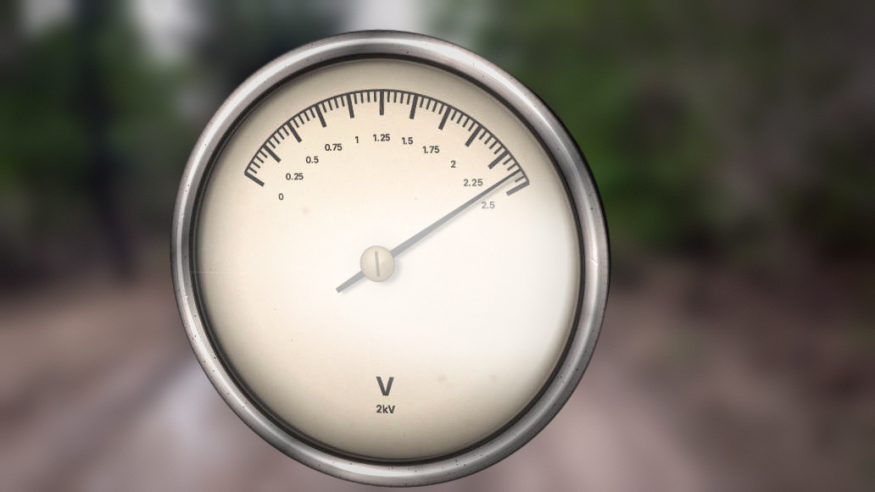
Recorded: 2.4 V
